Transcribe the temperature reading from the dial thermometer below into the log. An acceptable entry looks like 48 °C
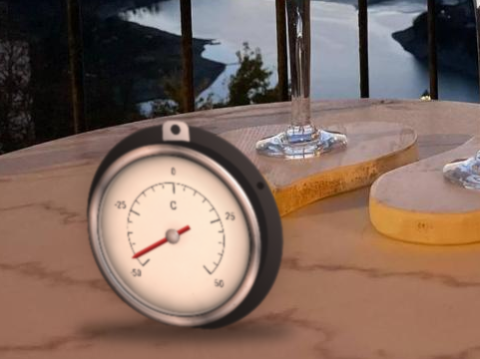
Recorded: -45 °C
